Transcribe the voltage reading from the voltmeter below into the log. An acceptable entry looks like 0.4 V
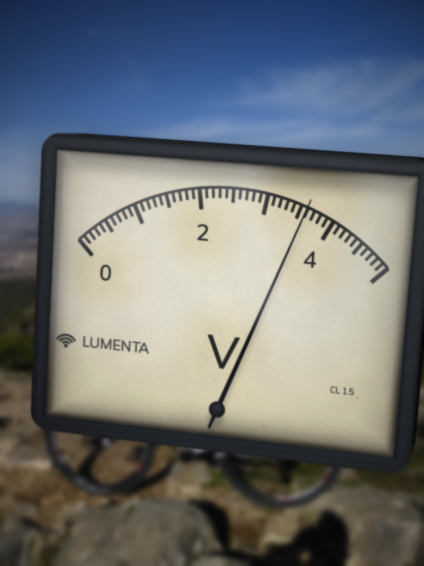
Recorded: 3.6 V
